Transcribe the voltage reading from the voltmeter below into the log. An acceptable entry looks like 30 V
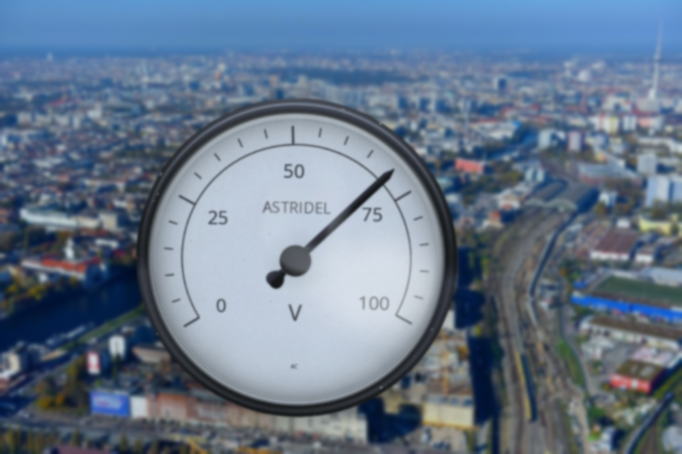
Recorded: 70 V
